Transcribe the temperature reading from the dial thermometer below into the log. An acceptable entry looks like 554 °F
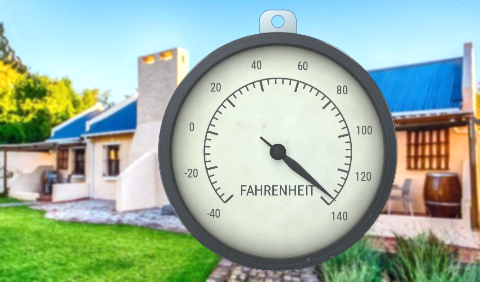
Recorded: 136 °F
